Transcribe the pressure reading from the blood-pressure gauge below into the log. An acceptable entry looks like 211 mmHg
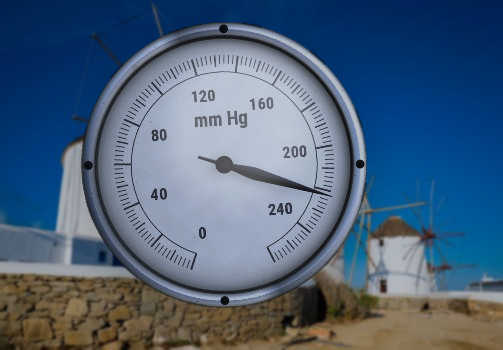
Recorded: 222 mmHg
